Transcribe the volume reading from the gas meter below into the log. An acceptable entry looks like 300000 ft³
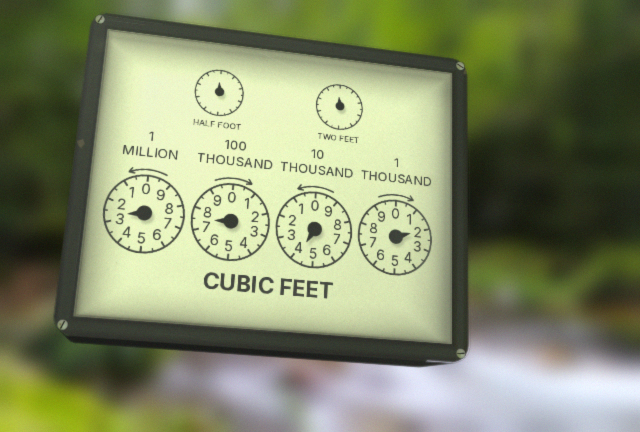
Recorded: 274200 ft³
